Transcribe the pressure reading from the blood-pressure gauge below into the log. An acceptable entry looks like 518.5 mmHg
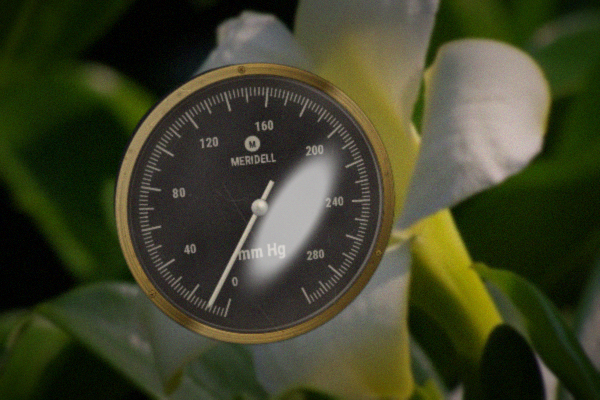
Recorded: 10 mmHg
